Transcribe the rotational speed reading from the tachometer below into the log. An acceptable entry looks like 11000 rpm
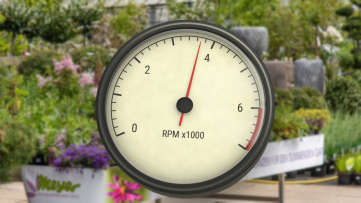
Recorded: 3700 rpm
